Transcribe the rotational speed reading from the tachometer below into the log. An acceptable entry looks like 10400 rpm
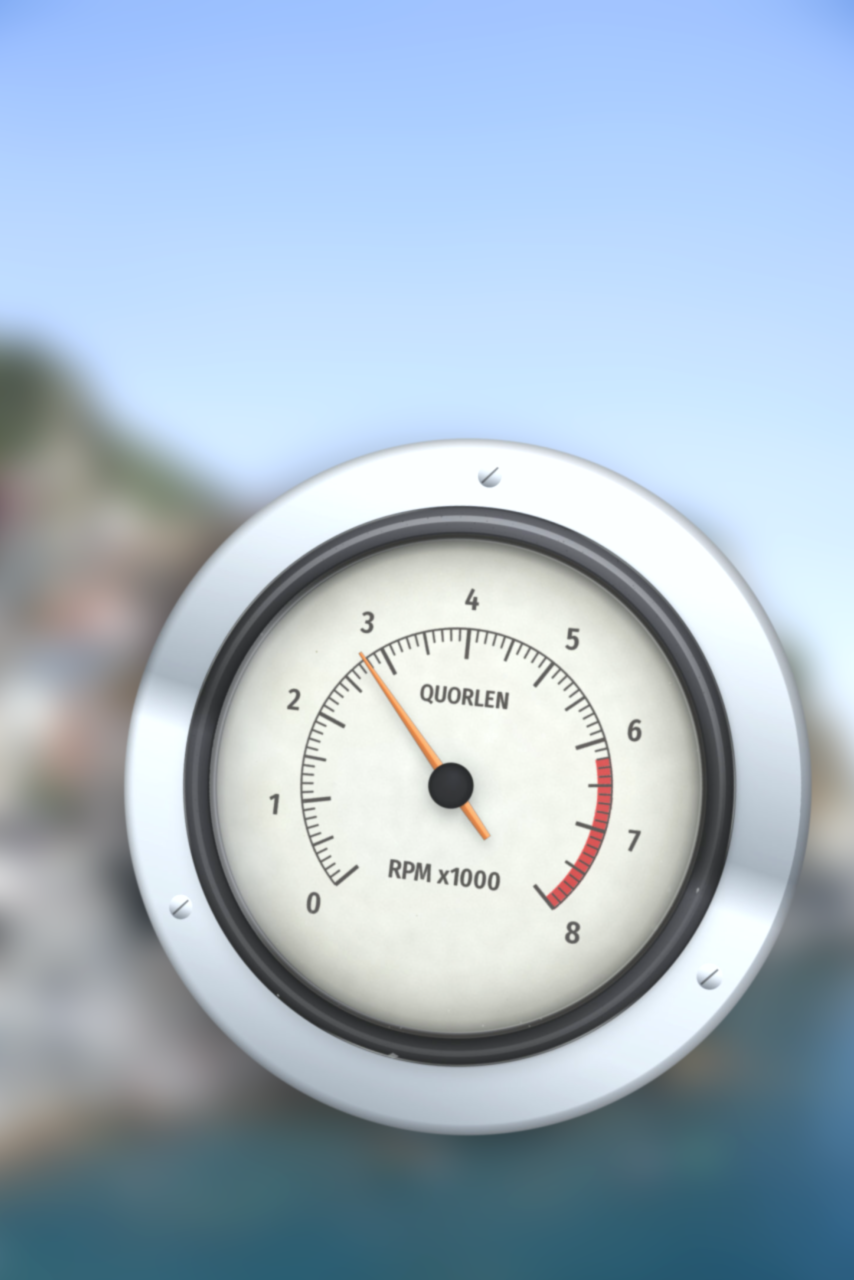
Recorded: 2800 rpm
